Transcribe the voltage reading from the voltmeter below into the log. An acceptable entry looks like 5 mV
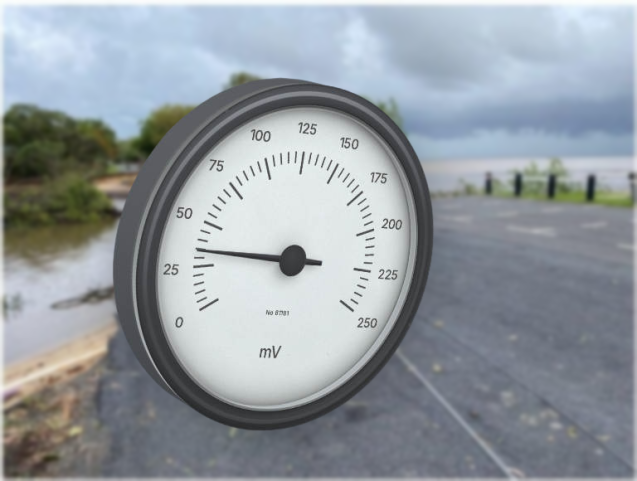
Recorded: 35 mV
